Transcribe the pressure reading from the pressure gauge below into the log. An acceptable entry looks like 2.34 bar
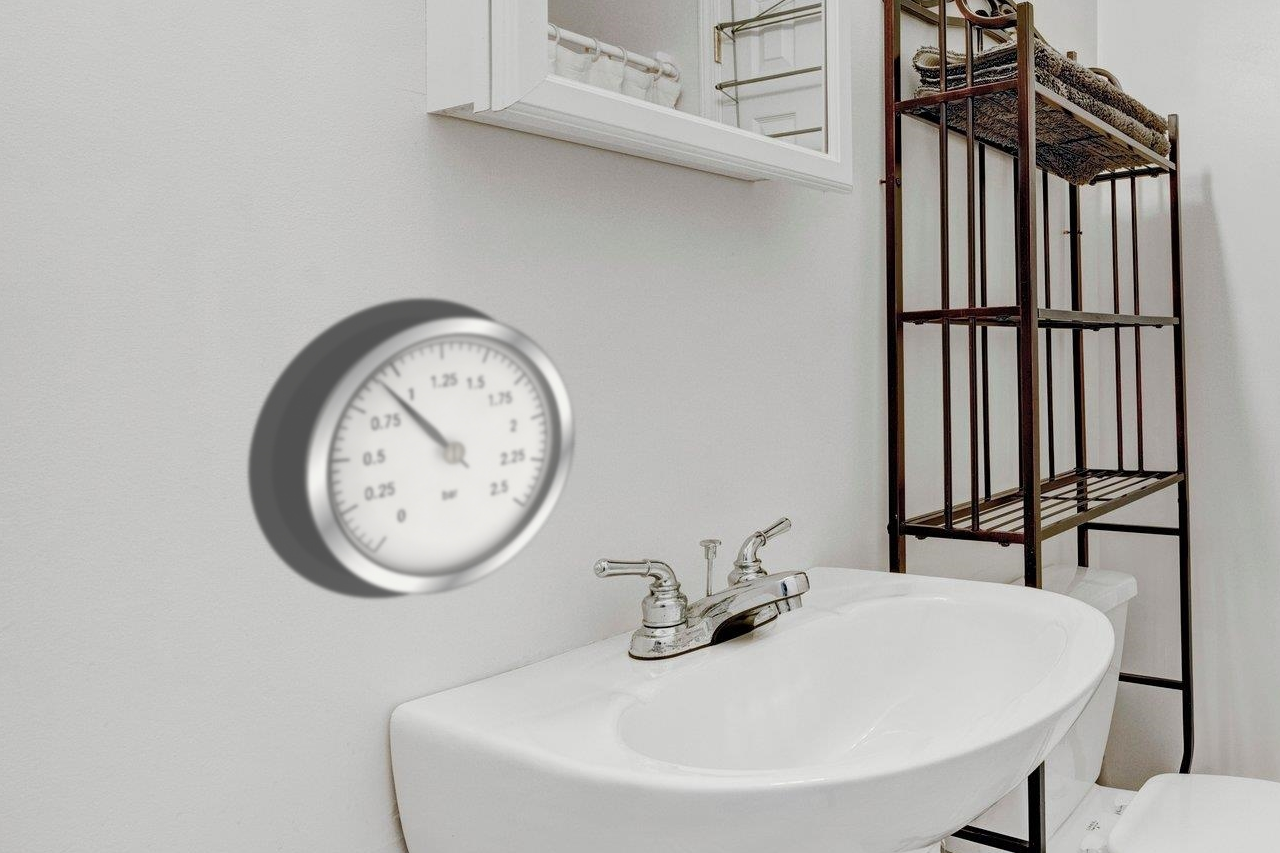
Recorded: 0.9 bar
